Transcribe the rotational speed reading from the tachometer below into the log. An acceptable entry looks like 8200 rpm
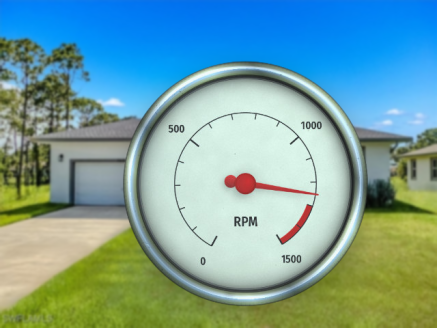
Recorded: 1250 rpm
